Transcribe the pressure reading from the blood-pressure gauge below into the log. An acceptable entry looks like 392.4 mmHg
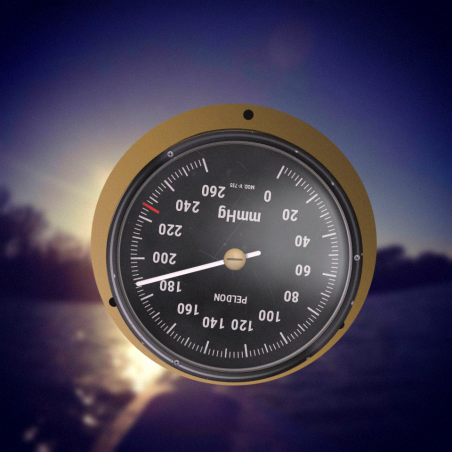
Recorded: 188 mmHg
